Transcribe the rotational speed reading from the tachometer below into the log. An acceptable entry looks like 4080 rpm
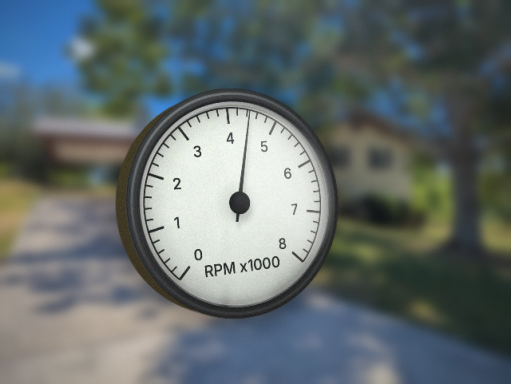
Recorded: 4400 rpm
